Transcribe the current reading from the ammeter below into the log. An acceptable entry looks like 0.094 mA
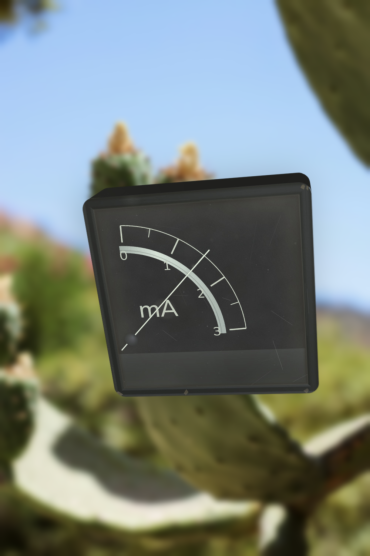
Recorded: 1.5 mA
